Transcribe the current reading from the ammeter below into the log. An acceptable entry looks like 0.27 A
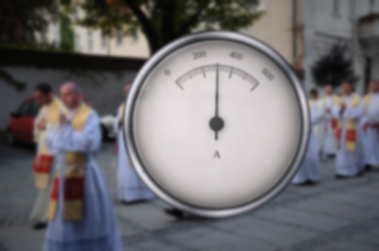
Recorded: 300 A
